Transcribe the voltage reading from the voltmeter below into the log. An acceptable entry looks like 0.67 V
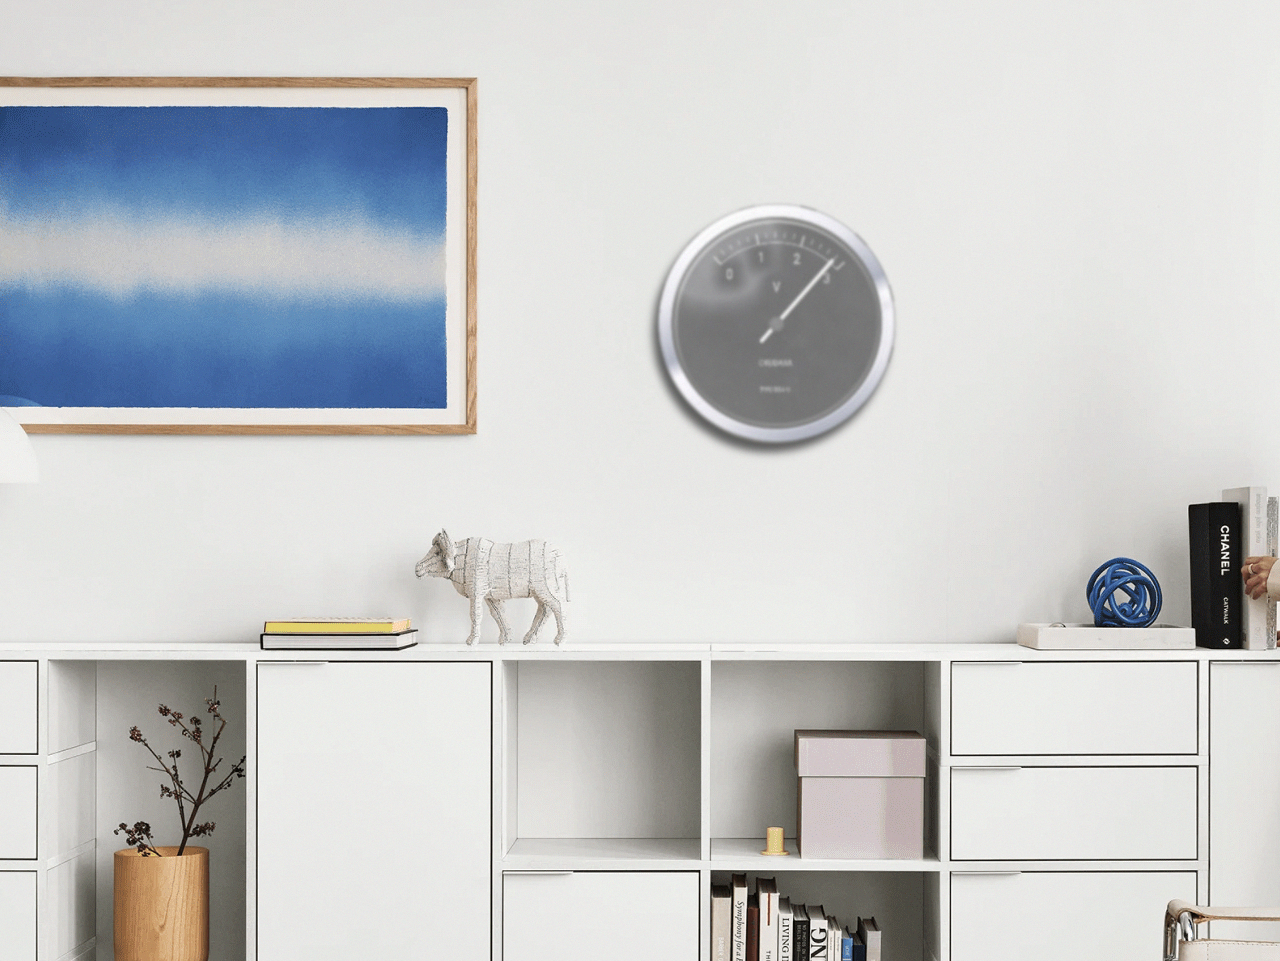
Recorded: 2.8 V
